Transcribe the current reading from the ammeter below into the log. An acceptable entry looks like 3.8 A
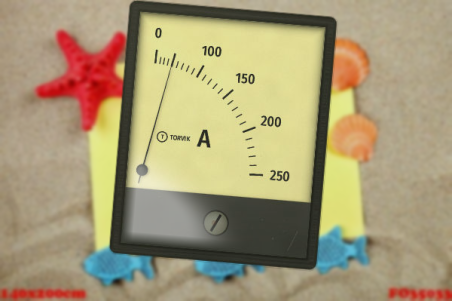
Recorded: 50 A
